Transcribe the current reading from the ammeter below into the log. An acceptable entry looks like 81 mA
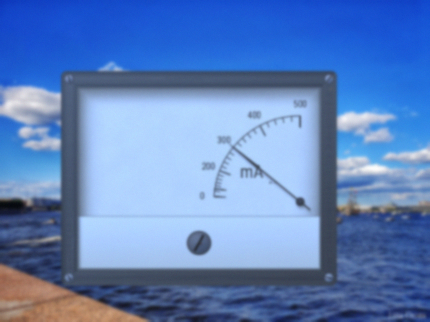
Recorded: 300 mA
